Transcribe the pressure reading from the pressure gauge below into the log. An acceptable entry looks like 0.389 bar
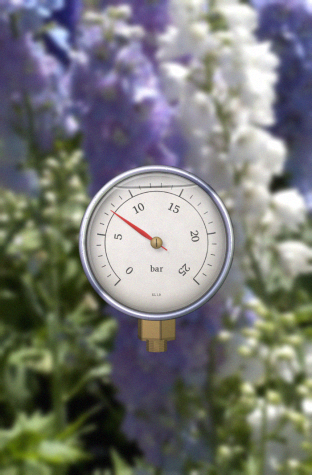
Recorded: 7.5 bar
